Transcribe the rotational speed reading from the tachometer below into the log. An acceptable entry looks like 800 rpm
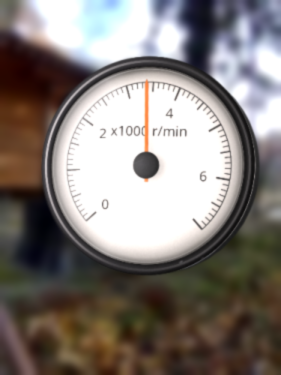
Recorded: 3400 rpm
